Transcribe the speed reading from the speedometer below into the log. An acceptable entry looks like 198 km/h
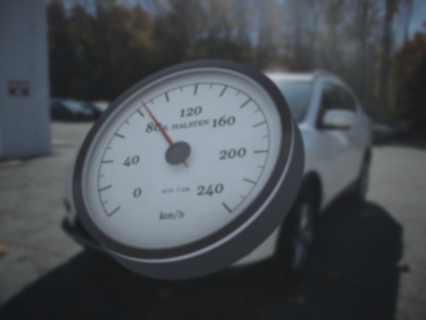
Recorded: 85 km/h
